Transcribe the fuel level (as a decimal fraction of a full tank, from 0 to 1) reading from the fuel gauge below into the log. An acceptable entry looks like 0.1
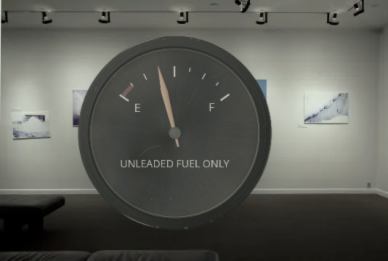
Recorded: 0.375
